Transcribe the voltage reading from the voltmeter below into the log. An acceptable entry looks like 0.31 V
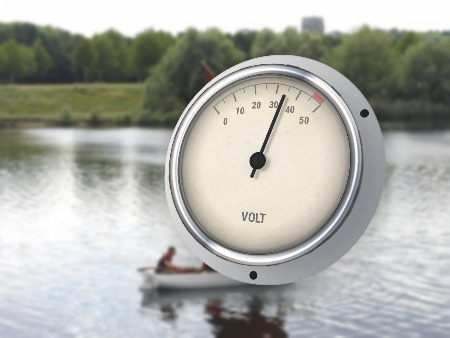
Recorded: 35 V
